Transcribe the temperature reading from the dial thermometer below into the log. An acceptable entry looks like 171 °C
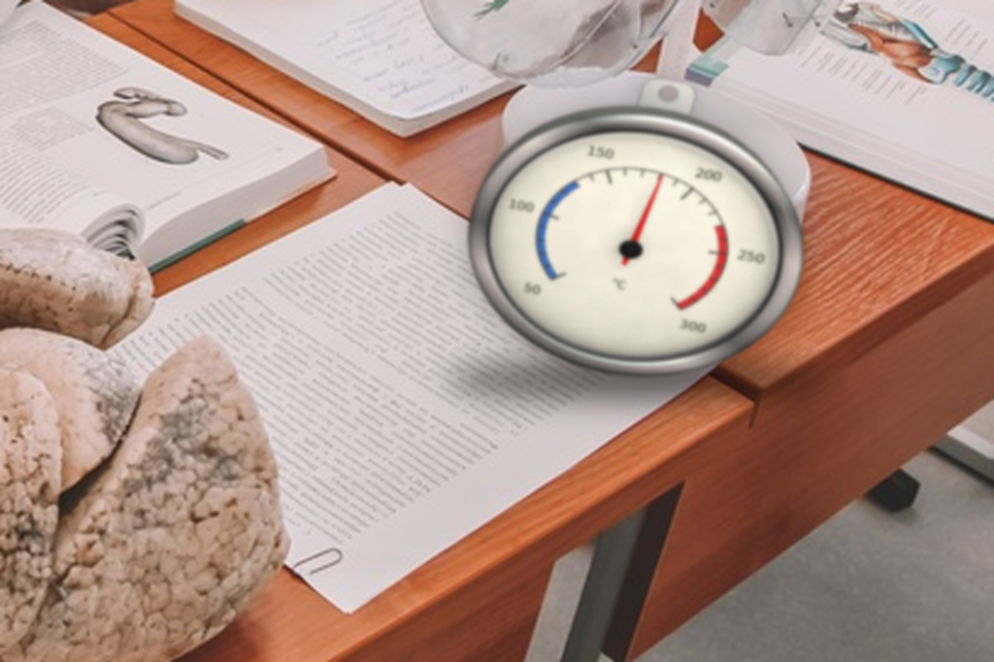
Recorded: 180 °C
